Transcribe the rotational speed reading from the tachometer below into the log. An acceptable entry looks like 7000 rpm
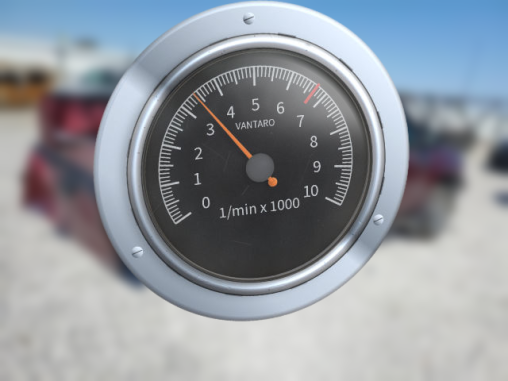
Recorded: 3400 rpm
